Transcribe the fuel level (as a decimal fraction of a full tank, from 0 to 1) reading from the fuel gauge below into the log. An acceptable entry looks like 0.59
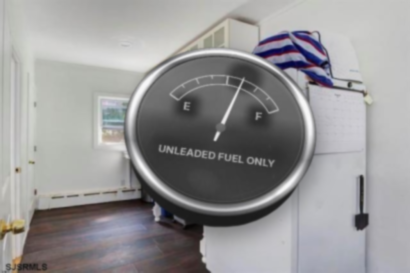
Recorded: 0.625
